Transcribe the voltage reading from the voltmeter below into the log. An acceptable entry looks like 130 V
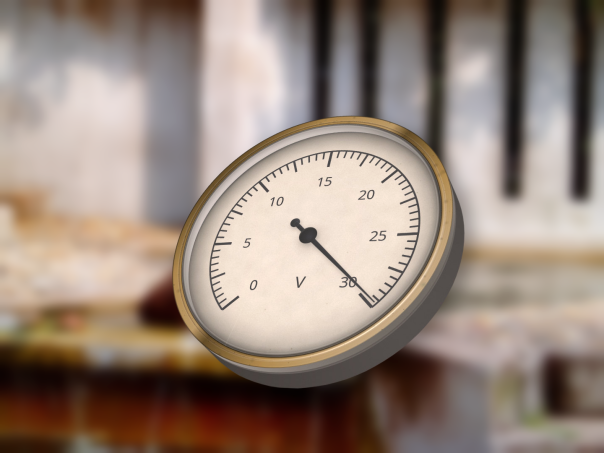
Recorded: 29.75 V
